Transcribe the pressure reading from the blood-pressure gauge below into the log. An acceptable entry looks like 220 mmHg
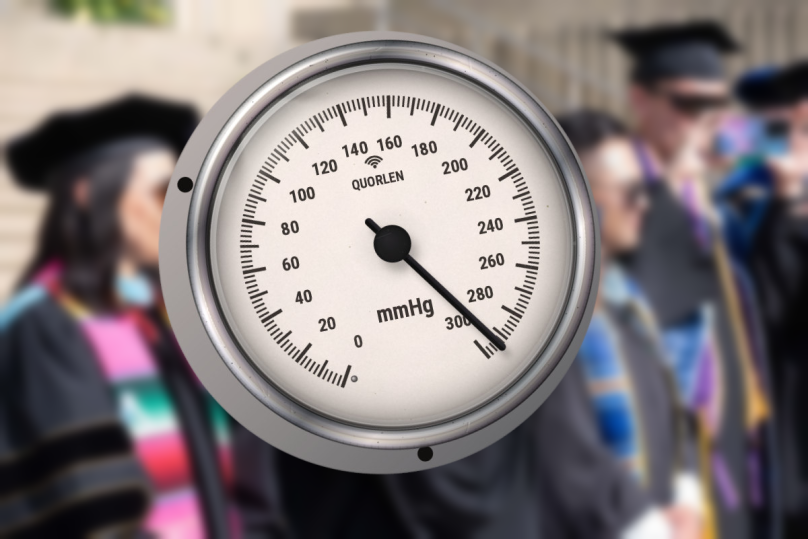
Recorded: 294 mmHg
